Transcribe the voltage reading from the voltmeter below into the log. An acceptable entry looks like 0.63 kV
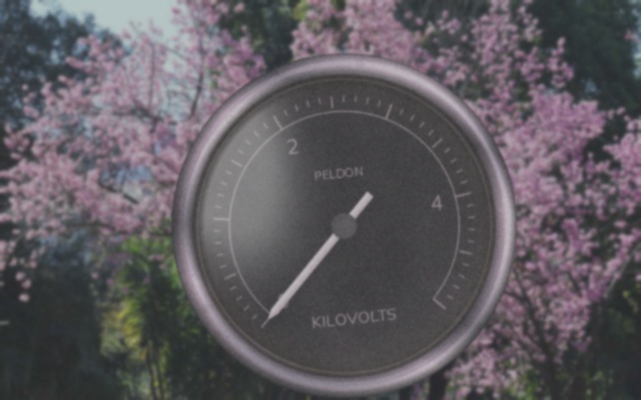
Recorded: 0 kV
